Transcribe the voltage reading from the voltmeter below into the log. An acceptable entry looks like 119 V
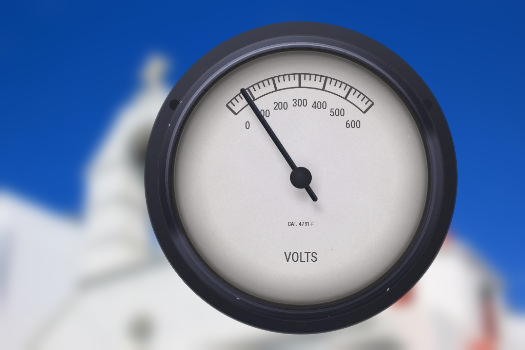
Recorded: 80 V
